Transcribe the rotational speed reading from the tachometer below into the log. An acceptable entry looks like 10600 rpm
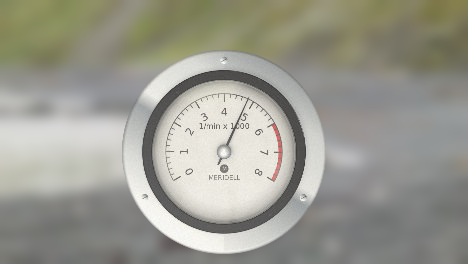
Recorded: 4800 rpm
